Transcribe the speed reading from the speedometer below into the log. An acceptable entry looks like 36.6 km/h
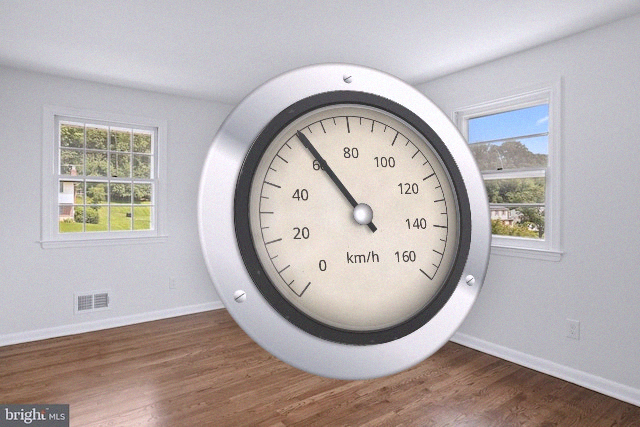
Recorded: 60 km/h
